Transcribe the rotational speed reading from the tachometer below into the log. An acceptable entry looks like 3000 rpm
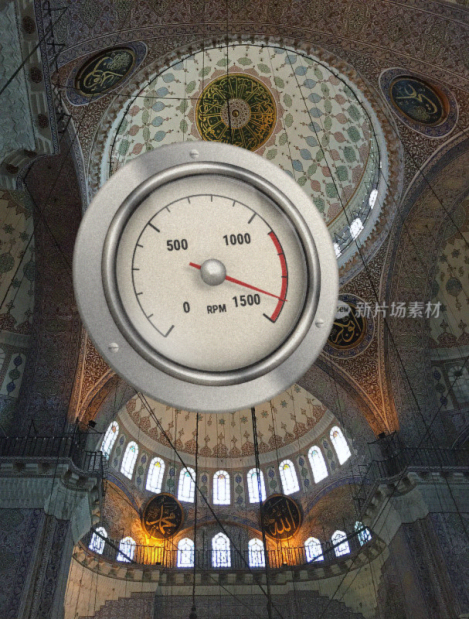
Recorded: 1400 rpm
